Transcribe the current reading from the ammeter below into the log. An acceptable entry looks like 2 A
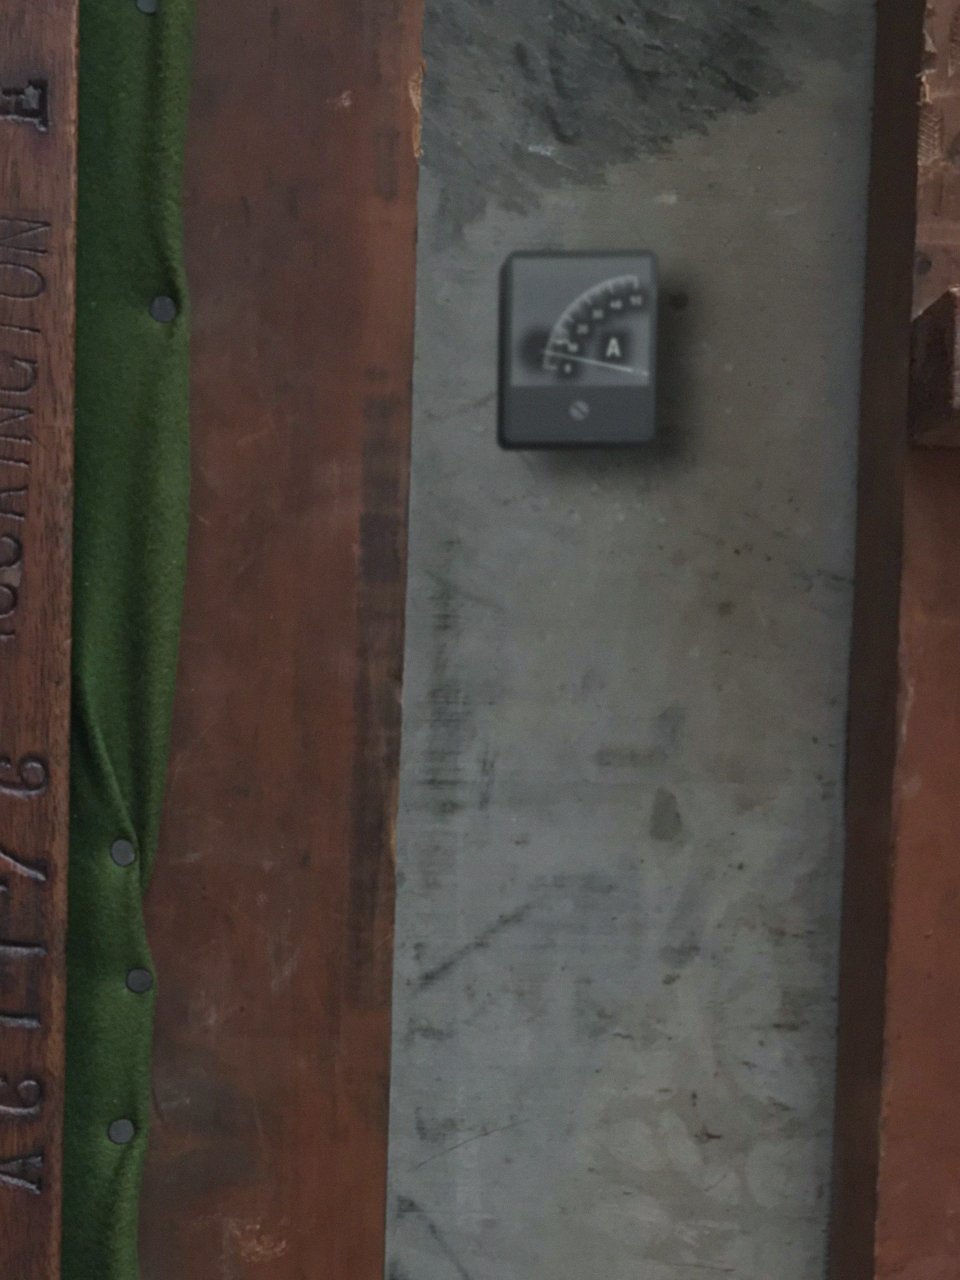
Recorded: 5 A
